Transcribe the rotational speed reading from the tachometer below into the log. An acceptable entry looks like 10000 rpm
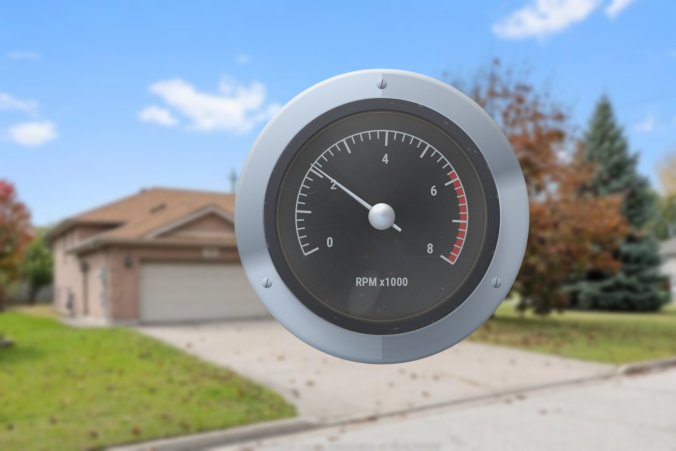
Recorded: 2100 rpm
